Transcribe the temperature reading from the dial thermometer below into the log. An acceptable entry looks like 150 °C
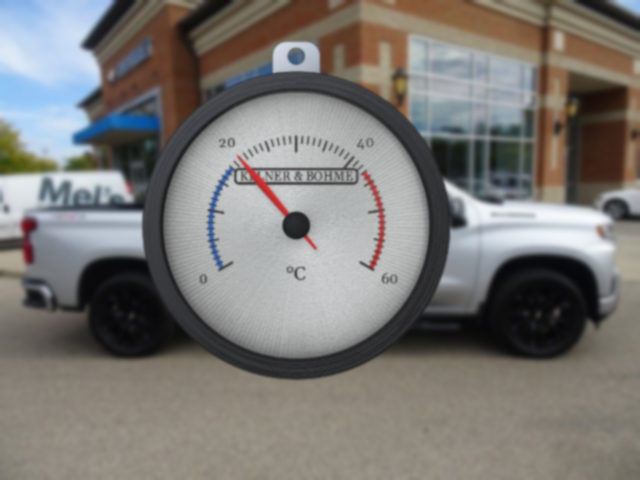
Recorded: 20 °C
